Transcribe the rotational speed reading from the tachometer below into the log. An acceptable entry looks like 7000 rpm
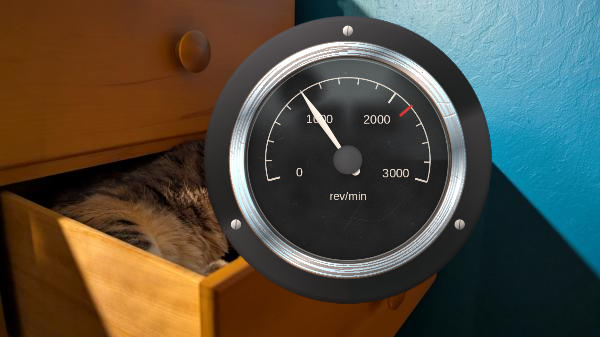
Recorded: 1000 rpm
